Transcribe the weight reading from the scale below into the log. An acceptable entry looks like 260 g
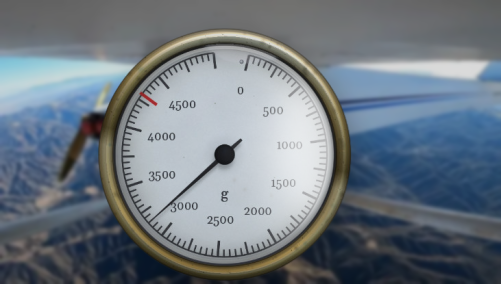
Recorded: 3150 g
